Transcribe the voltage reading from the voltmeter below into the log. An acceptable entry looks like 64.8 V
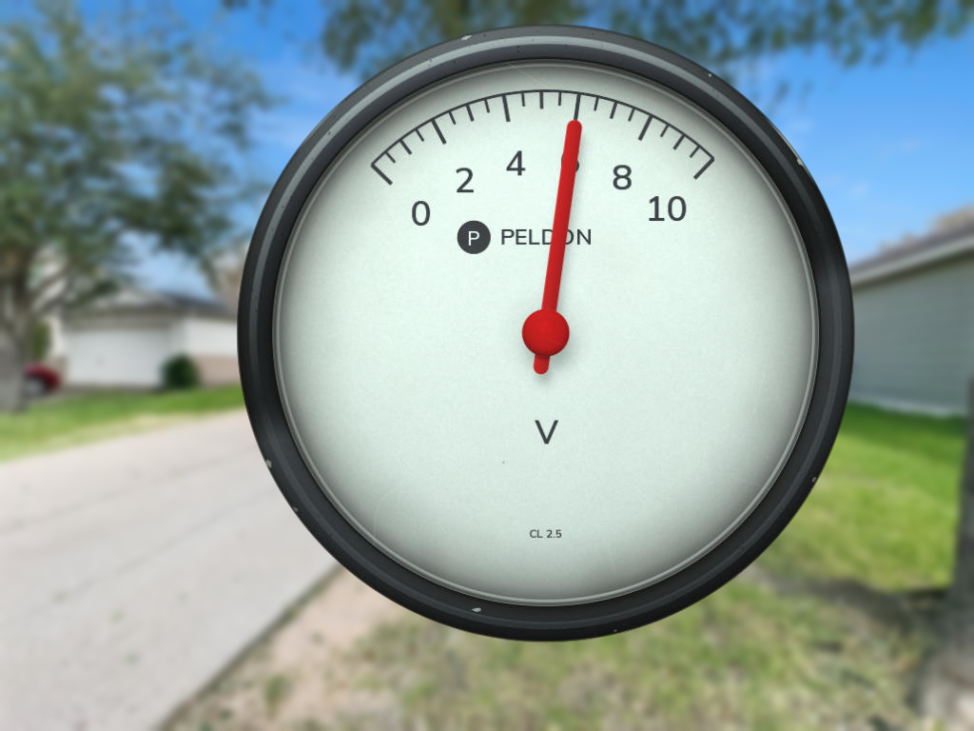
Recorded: 6 V
